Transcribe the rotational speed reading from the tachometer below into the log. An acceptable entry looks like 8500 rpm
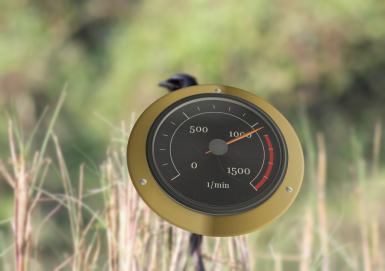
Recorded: 1050 rpm
